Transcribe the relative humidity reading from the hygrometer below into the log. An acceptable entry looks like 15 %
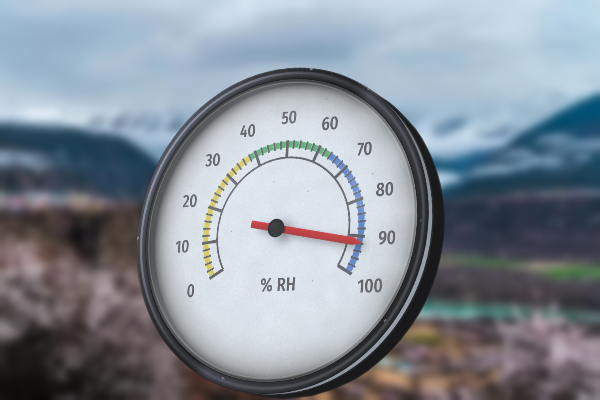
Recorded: 92 %
